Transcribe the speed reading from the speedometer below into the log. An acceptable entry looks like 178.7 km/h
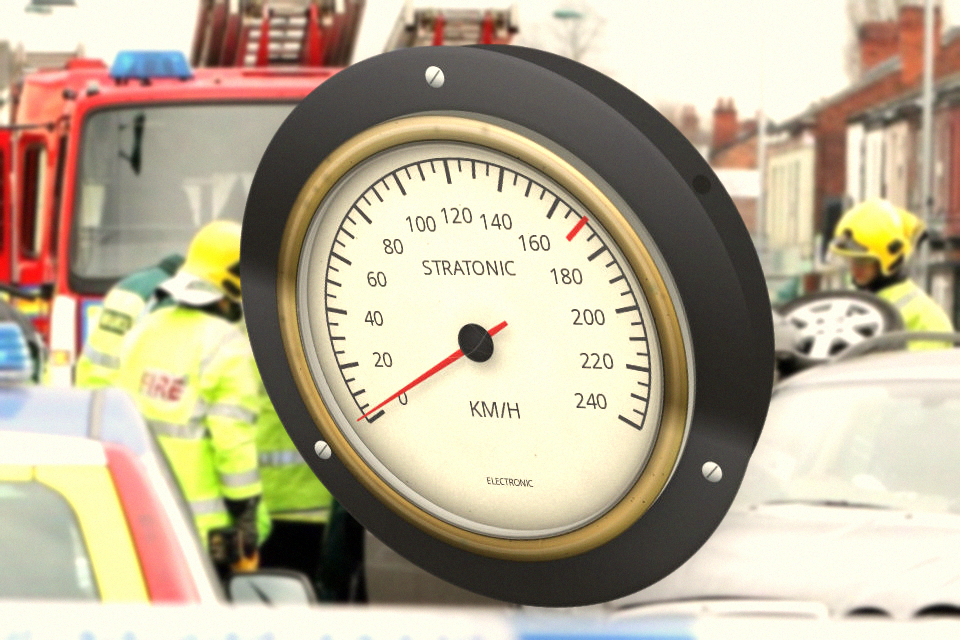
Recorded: 2.5 km/h
